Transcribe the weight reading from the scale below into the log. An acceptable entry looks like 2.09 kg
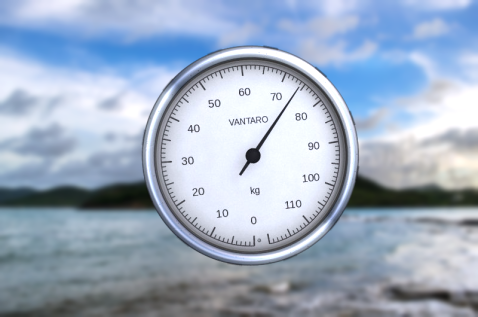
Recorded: 74 kg
